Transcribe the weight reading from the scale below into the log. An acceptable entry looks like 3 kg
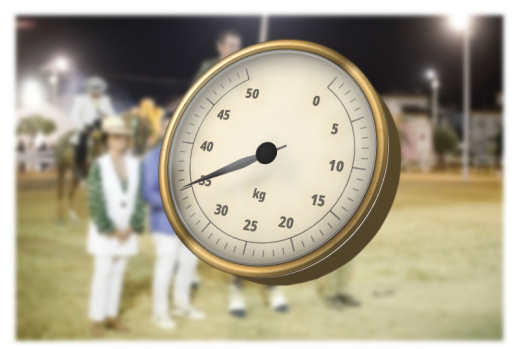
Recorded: 35 kg
